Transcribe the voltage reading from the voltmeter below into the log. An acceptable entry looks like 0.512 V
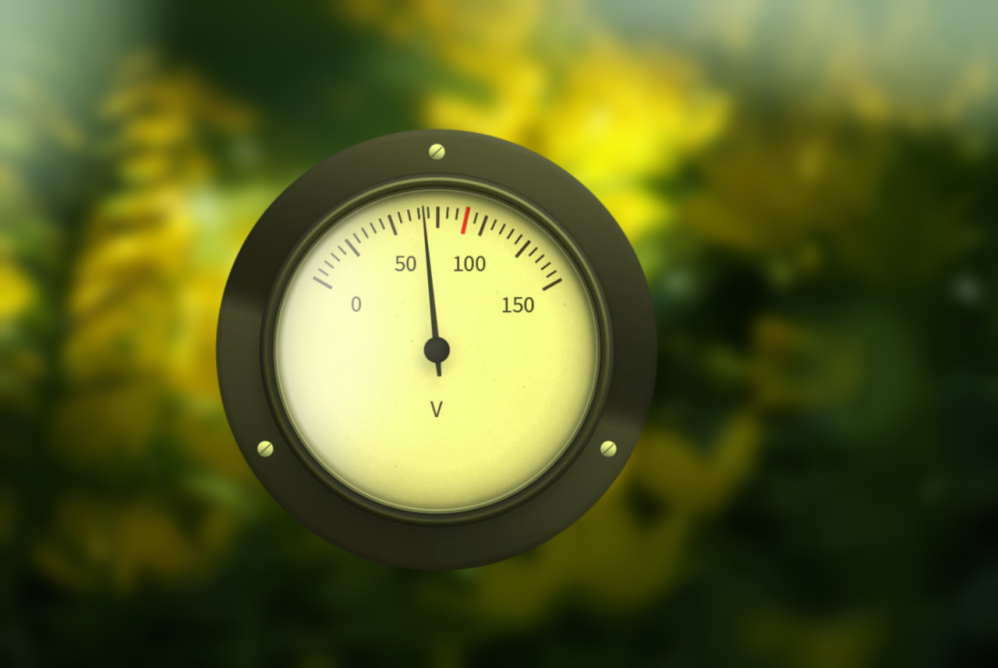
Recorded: 67.5 V
